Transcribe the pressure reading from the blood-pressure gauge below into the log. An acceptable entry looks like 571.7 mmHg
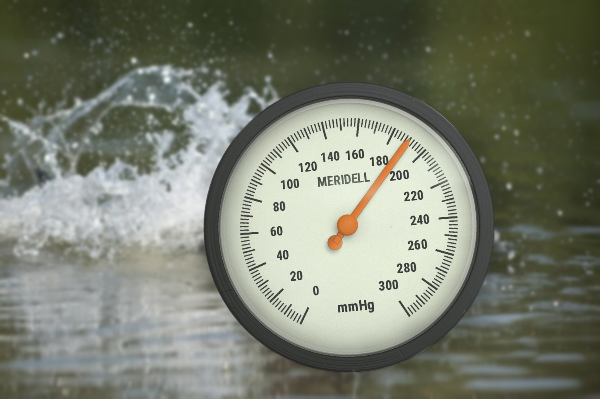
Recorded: 190 mmHg
